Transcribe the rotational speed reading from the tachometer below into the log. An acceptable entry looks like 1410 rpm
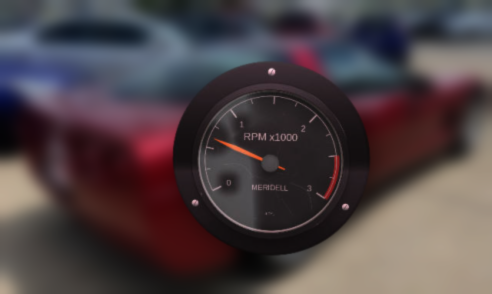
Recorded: 625 rpm
